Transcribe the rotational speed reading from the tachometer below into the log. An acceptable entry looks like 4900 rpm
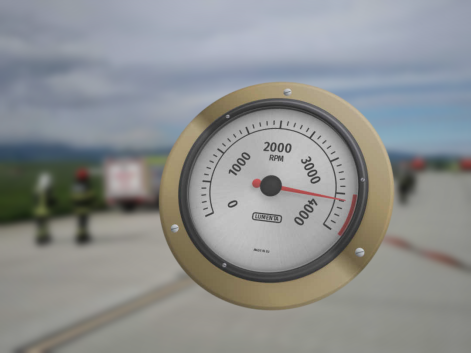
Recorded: 3600 rpm
